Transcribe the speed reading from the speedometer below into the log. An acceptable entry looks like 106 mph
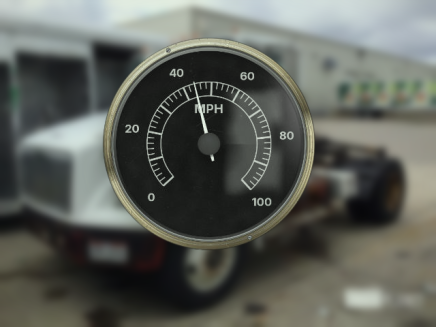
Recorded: 44 mph
